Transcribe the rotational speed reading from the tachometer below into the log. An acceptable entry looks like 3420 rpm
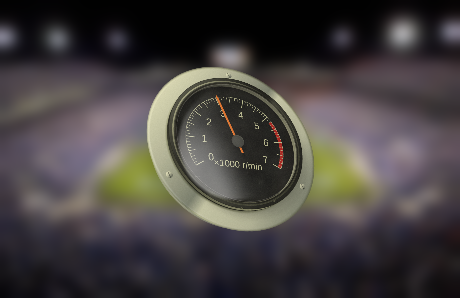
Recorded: 3000 rpm
